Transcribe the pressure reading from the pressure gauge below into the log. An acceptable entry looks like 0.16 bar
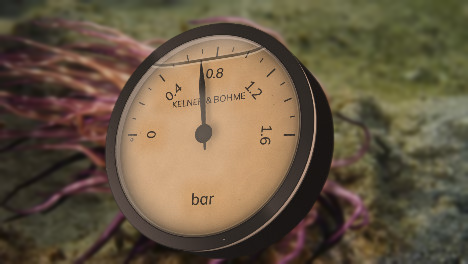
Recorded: 0.7 bar
